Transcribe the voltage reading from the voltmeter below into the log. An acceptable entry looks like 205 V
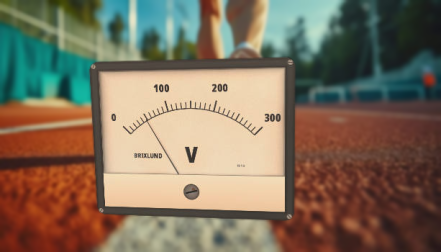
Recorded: 50 V
